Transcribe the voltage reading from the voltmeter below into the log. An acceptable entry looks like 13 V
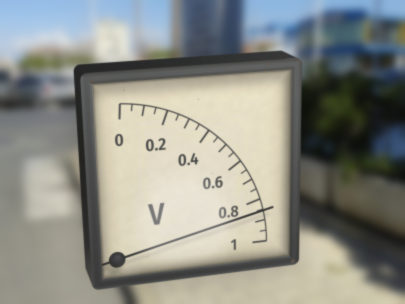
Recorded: 0.85 V
